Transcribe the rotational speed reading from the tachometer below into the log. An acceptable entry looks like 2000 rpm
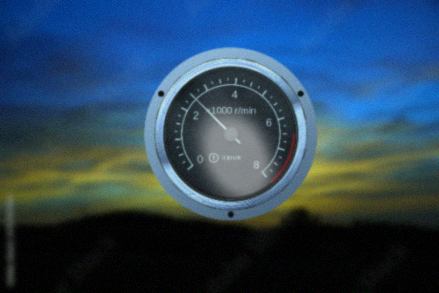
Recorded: 2500 rpm
